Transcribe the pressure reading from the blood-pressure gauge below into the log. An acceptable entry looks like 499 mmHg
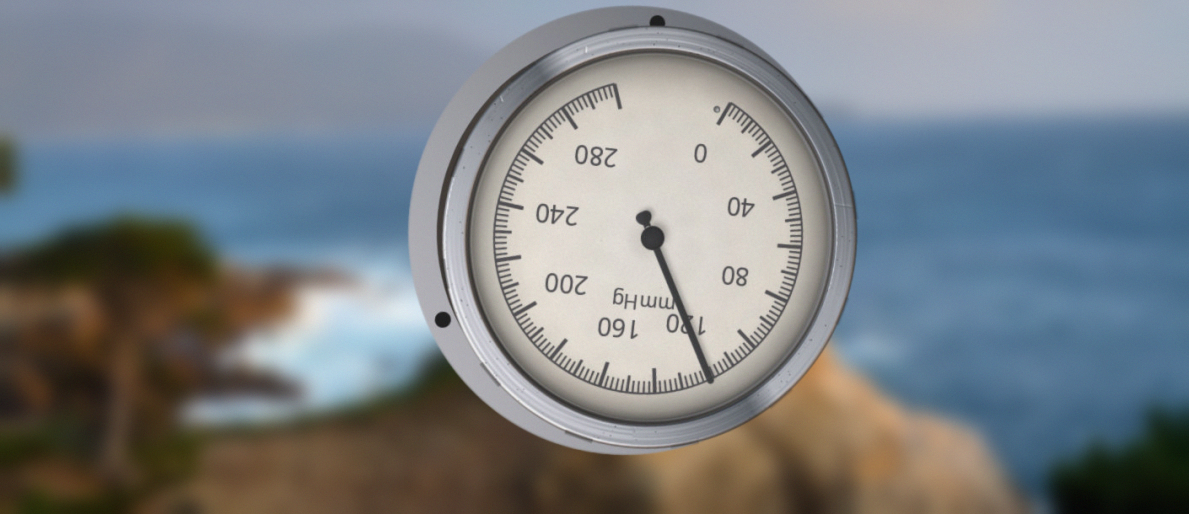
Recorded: 120 mmHg
